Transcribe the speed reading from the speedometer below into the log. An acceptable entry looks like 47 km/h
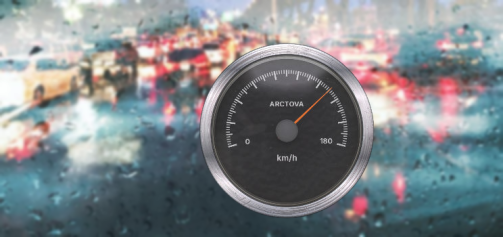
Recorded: 130 km/h
